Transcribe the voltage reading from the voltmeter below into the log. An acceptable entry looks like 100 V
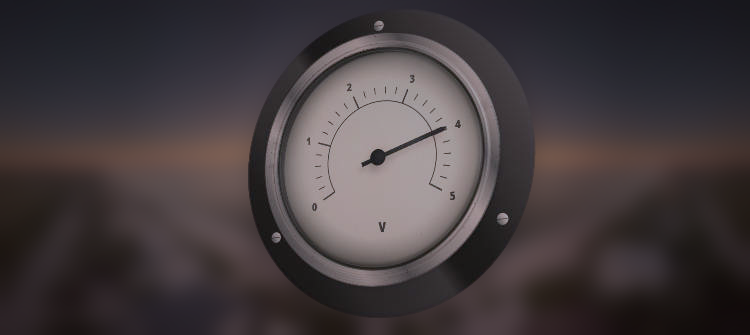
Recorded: 4 V
